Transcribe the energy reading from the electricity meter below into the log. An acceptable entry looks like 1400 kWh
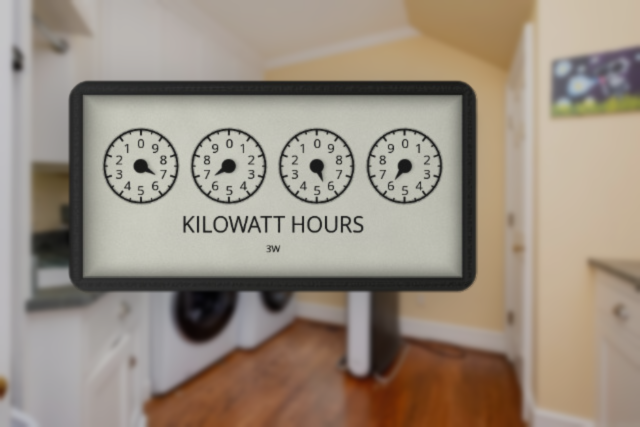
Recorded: 6656 kWh
